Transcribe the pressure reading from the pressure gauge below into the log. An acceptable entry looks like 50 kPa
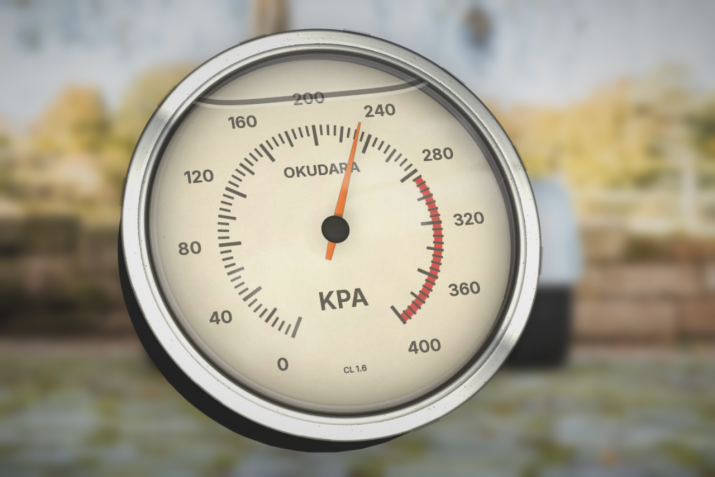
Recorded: 230 kPa
